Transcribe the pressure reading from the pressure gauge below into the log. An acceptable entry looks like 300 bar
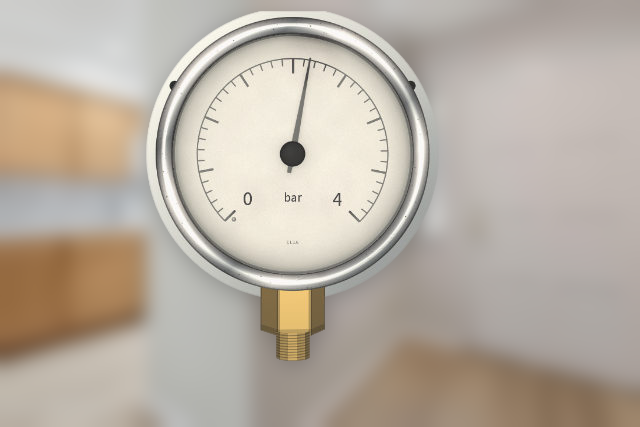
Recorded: 2.15 bar
